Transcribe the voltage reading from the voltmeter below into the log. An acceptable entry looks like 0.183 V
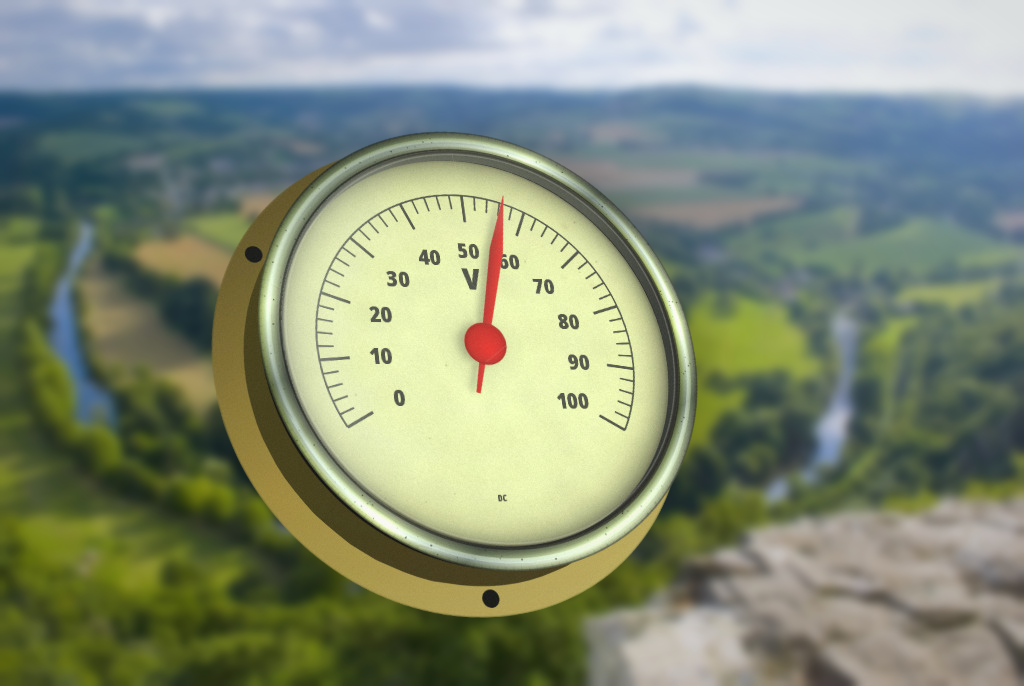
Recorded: 56 V
